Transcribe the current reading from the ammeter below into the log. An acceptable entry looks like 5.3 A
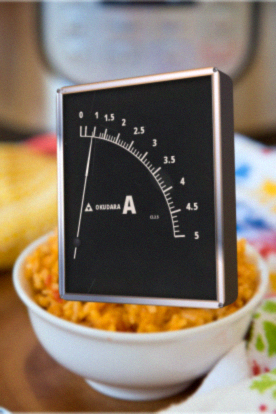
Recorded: 1 A
